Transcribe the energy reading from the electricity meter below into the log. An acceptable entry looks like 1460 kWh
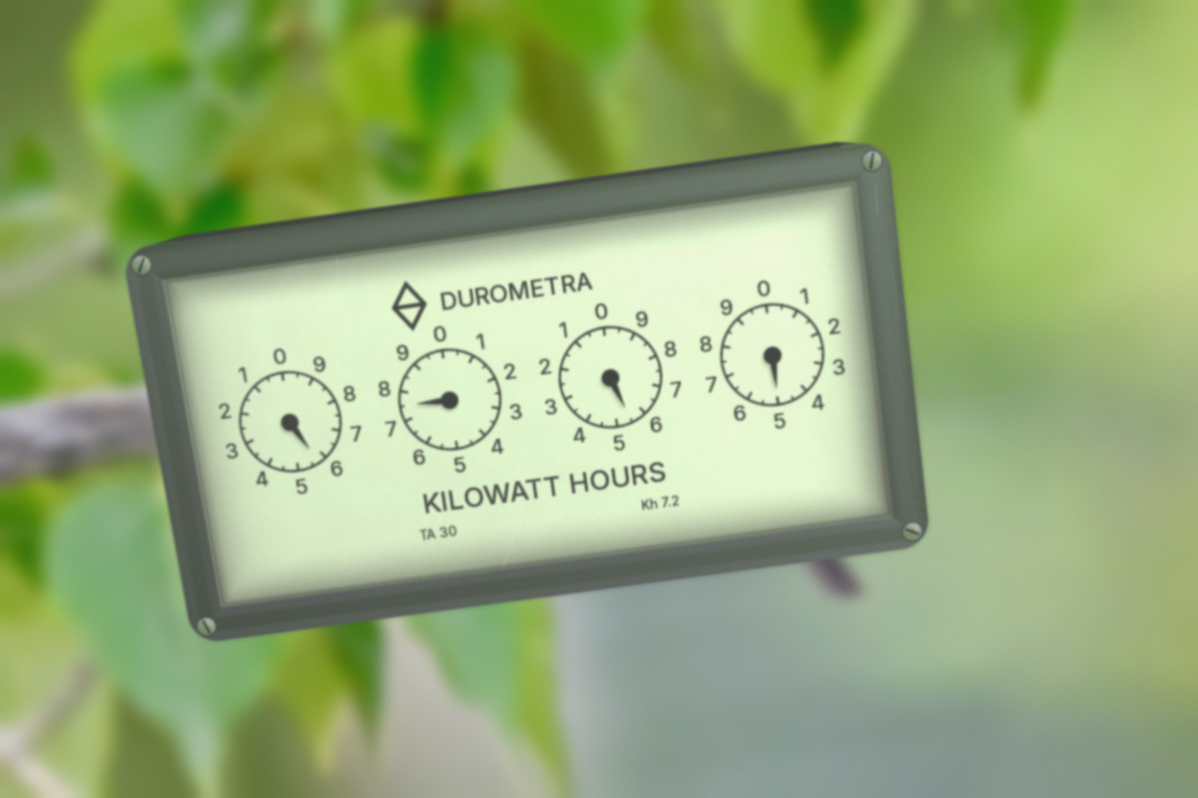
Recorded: 5755 kWh
